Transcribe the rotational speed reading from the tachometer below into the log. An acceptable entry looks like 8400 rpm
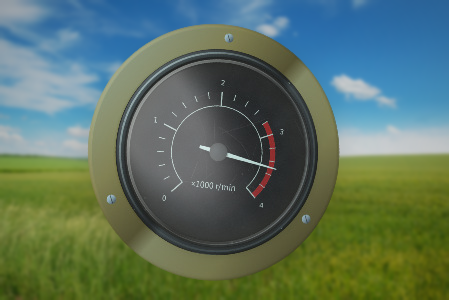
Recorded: 3500 rpm
